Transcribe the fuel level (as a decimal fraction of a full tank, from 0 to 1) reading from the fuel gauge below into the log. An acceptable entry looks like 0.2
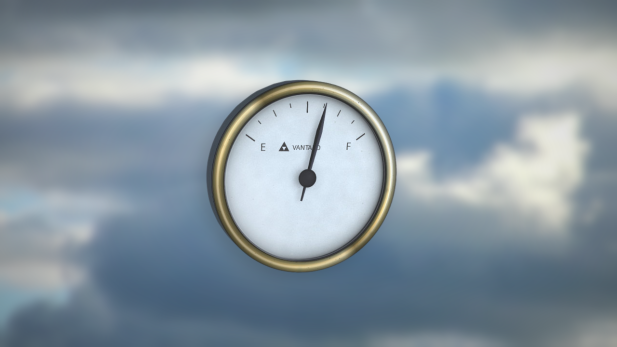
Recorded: 0.625
